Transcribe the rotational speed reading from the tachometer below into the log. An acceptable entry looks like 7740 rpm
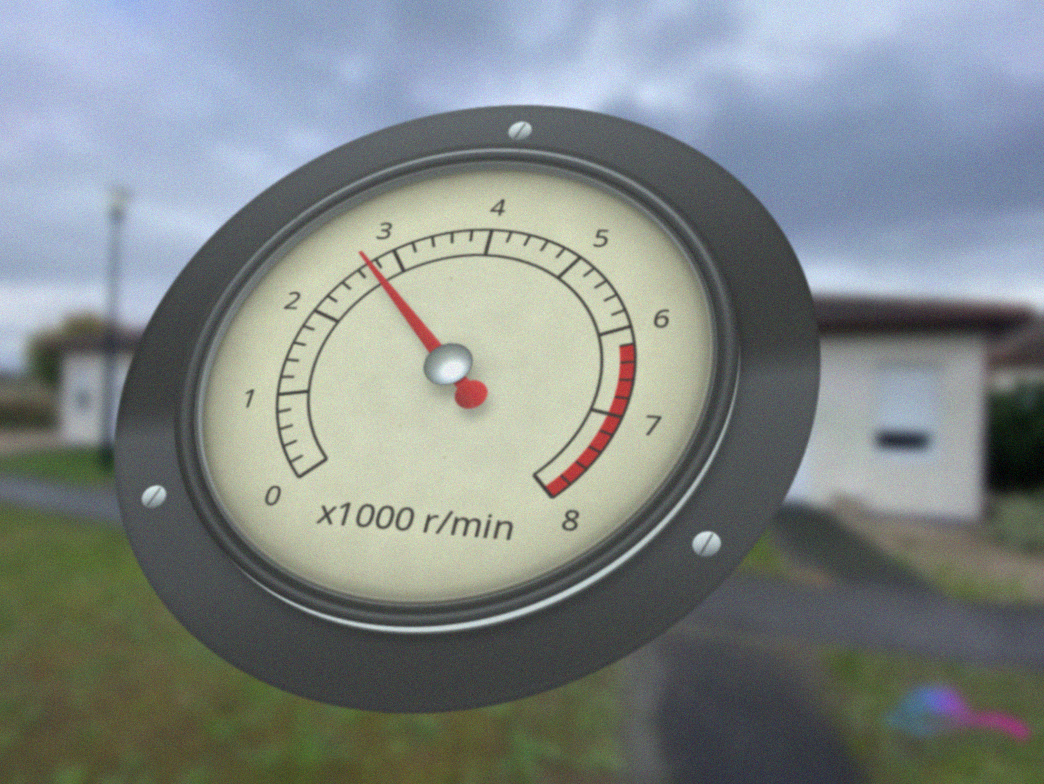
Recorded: 2700 rpm
